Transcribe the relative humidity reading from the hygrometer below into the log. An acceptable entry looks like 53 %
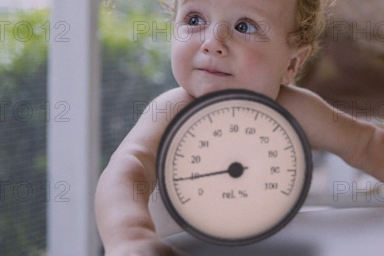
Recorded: 10 %
